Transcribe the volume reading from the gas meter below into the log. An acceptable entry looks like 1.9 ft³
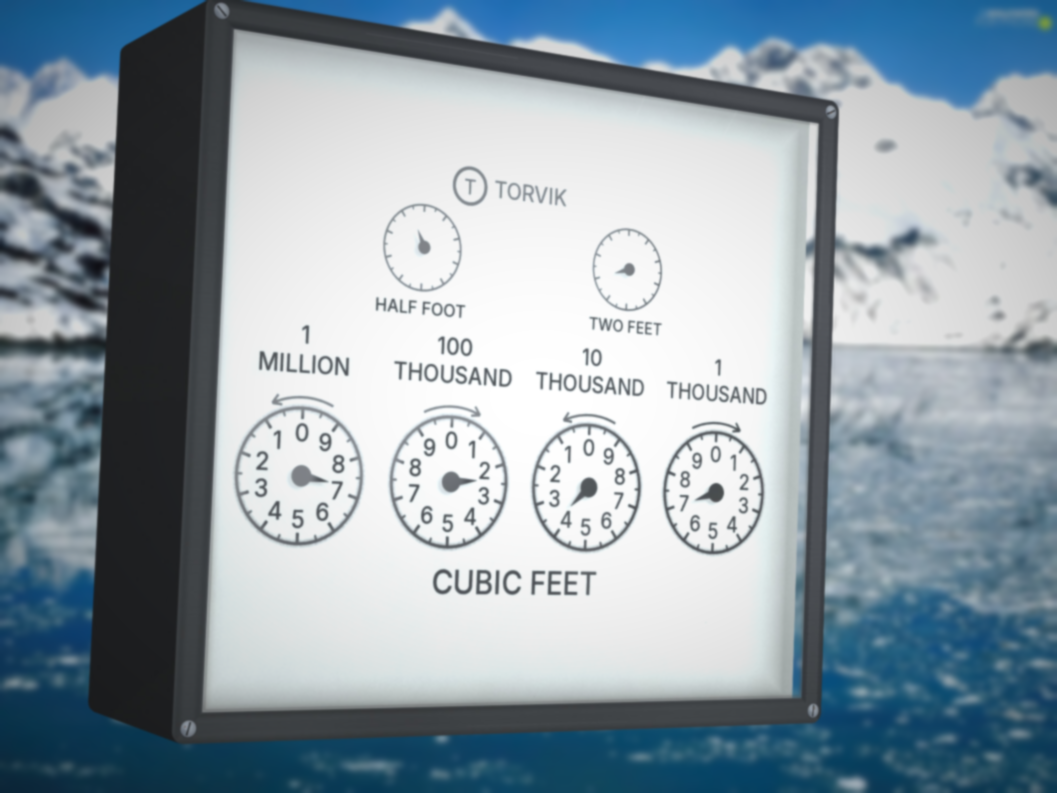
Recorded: 723700 ft³
